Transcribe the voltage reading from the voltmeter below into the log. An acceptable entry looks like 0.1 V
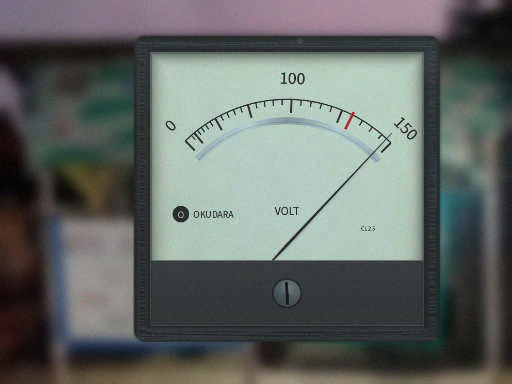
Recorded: 147.5 V
